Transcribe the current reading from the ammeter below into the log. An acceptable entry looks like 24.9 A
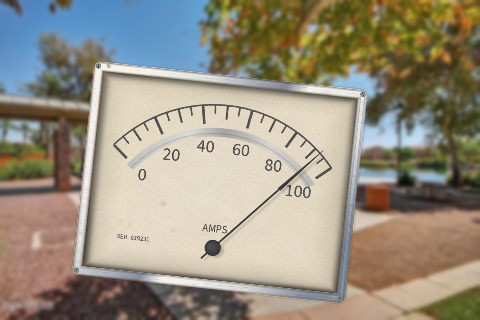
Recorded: 92.5 A
